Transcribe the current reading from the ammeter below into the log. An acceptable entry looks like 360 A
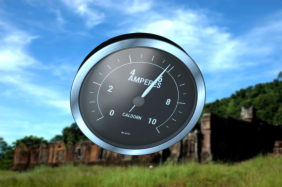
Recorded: 5.75 A
